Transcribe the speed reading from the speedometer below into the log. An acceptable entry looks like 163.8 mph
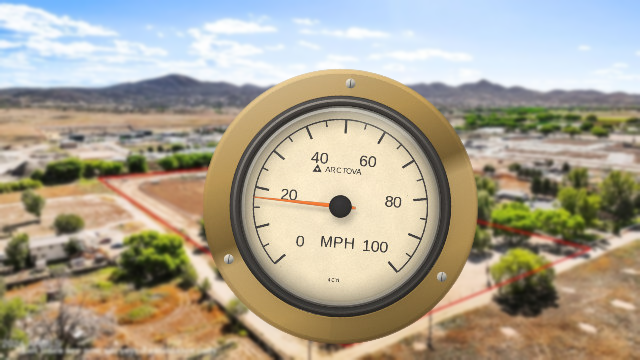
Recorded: 17.5 mph
